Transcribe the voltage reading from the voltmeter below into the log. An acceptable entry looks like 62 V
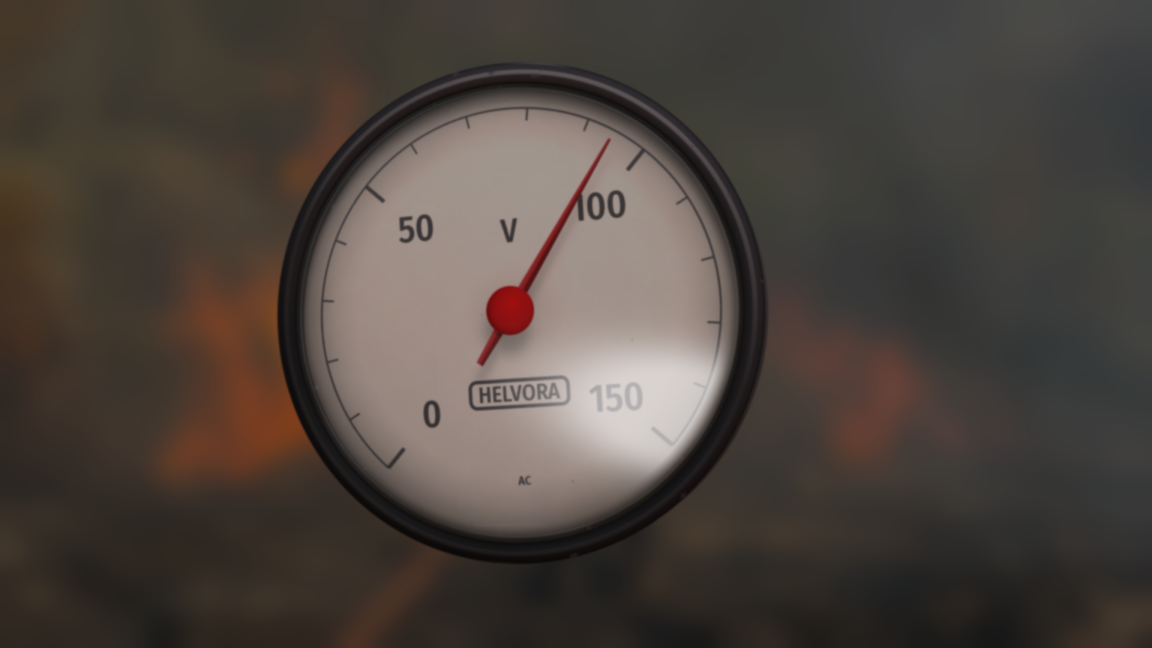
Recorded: 95 V
